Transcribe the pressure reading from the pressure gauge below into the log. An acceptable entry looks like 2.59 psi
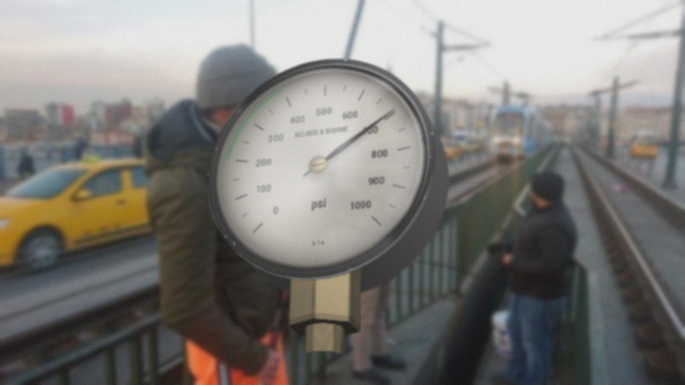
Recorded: 700 psi
